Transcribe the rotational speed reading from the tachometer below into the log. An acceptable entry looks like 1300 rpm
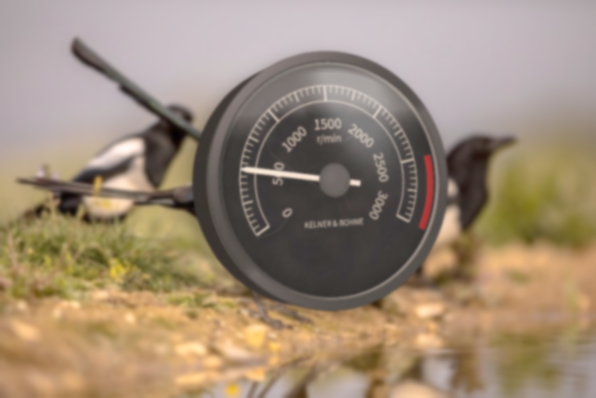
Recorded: 500 rpm
